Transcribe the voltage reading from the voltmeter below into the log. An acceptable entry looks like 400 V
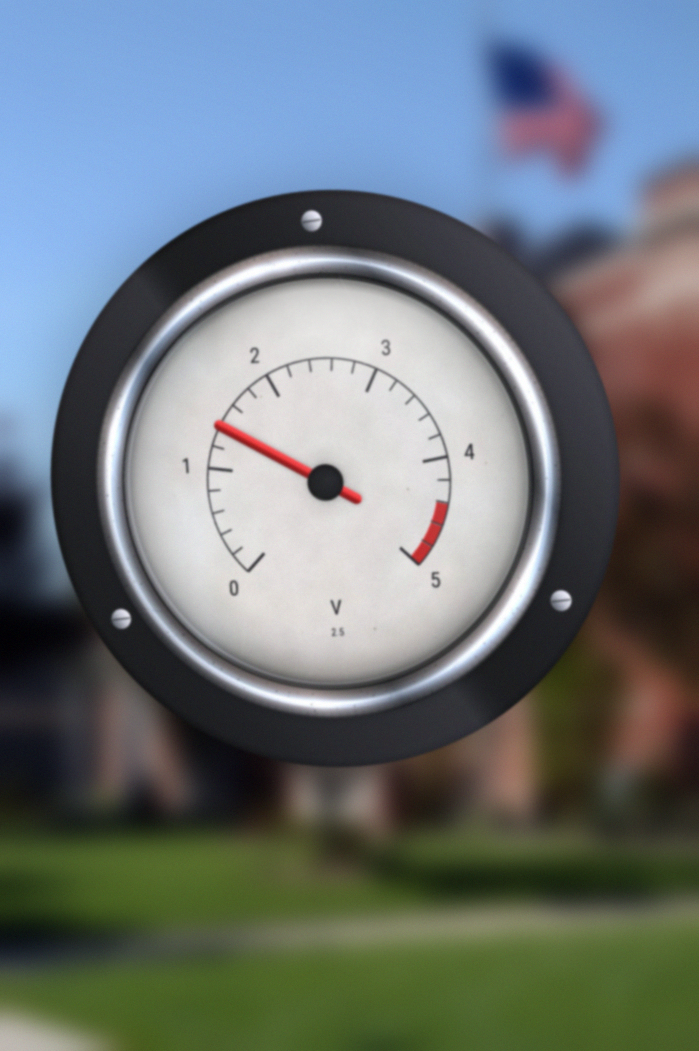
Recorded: 1.4 V
